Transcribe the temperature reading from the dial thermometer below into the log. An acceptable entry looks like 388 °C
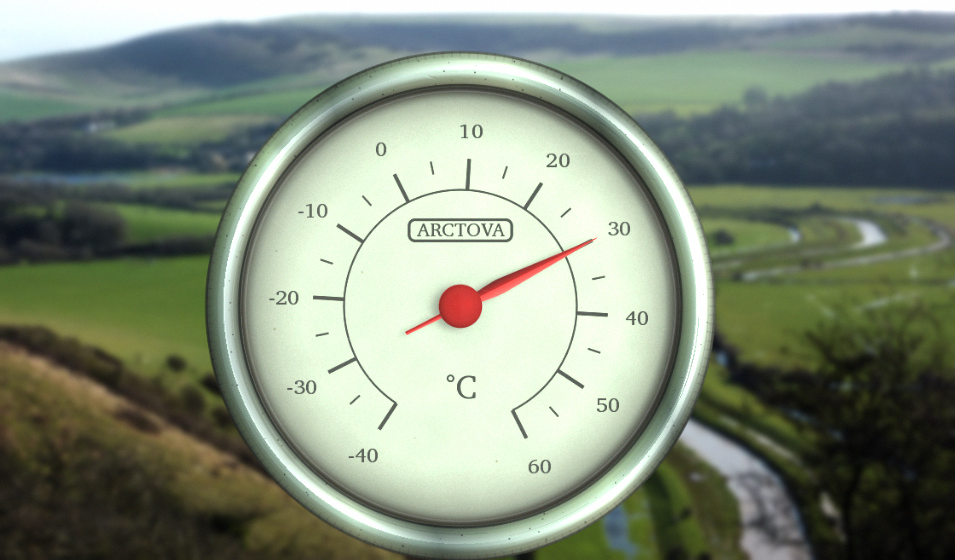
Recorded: 30 °C
